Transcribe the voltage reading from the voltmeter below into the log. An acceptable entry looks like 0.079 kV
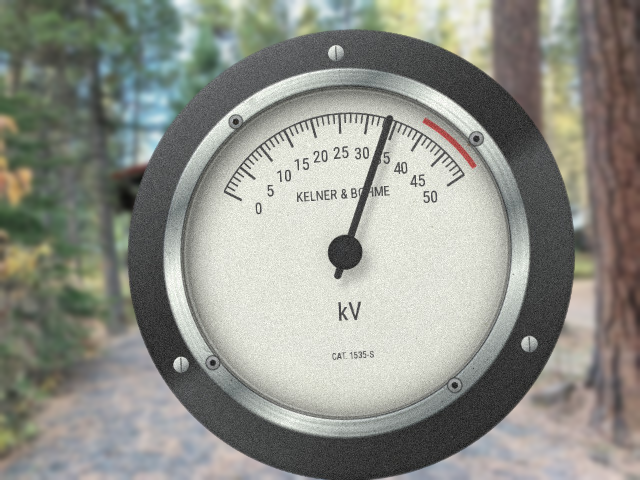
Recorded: 34 kV
